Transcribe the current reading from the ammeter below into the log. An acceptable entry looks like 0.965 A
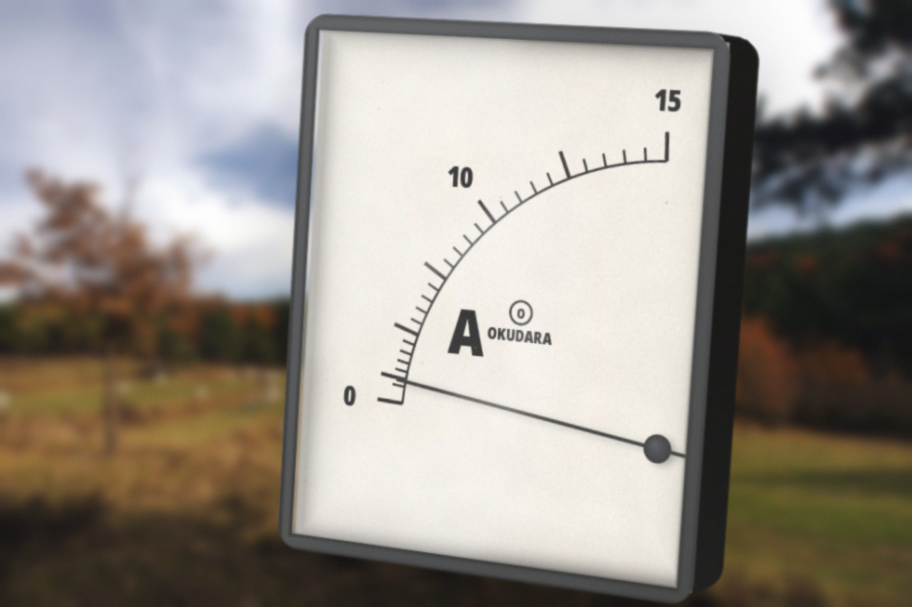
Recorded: 2.5 A
